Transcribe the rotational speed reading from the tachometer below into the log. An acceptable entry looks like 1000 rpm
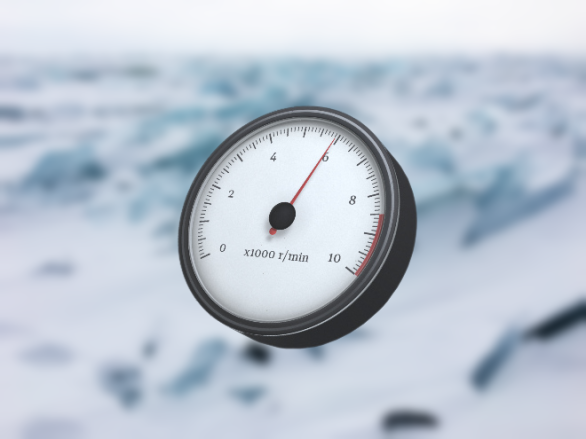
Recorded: 6000 rpm
